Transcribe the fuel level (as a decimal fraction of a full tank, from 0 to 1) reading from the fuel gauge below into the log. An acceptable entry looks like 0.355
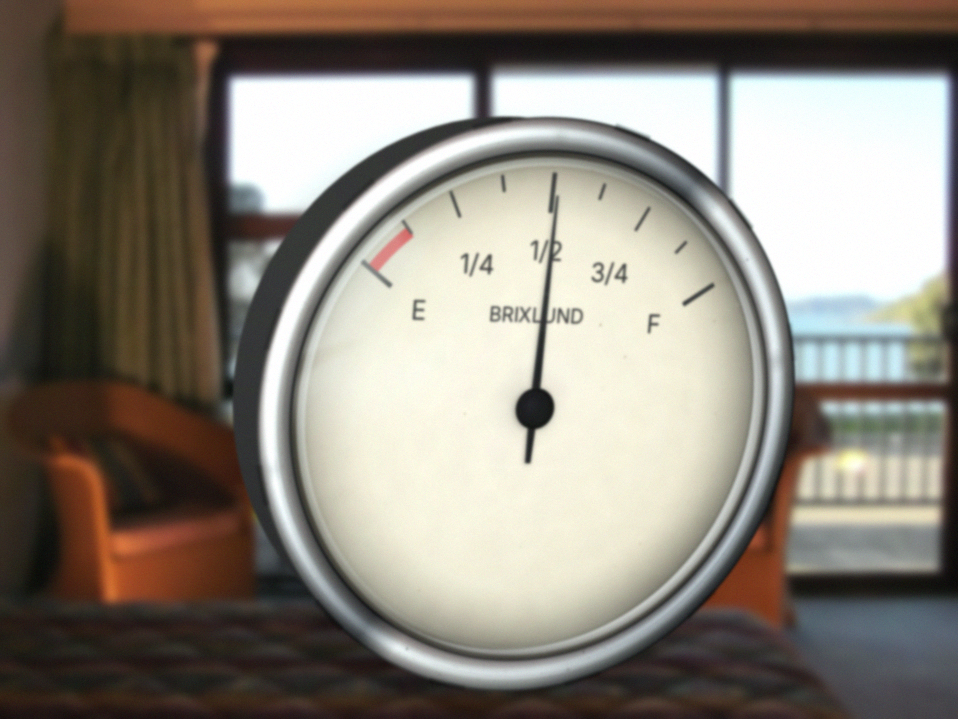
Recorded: 0.5
